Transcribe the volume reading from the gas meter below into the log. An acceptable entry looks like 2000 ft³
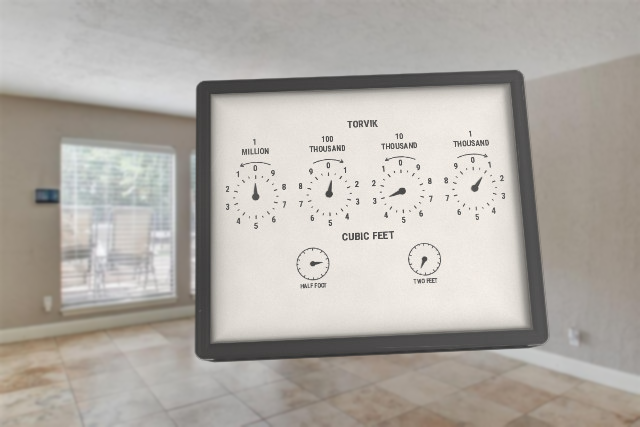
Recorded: 3100 ft³
